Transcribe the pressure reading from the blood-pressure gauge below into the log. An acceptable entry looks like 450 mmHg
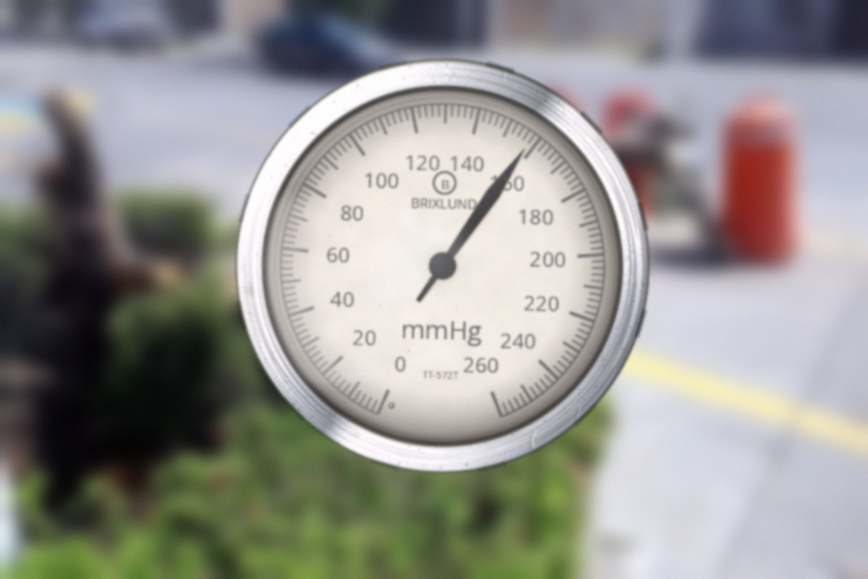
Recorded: 158 mmHg
